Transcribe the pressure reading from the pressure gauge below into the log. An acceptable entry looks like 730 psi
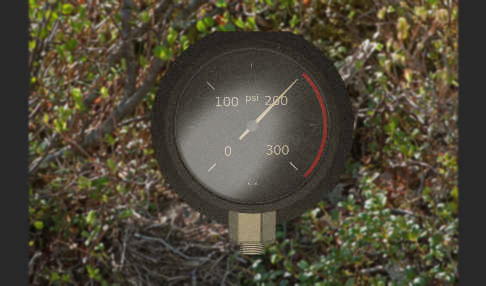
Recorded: 200 psi
